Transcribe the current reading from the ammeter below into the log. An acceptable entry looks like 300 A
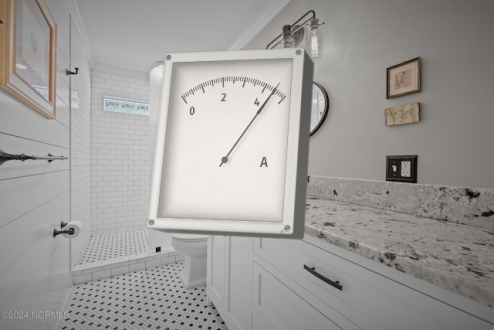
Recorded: 4.5 A
